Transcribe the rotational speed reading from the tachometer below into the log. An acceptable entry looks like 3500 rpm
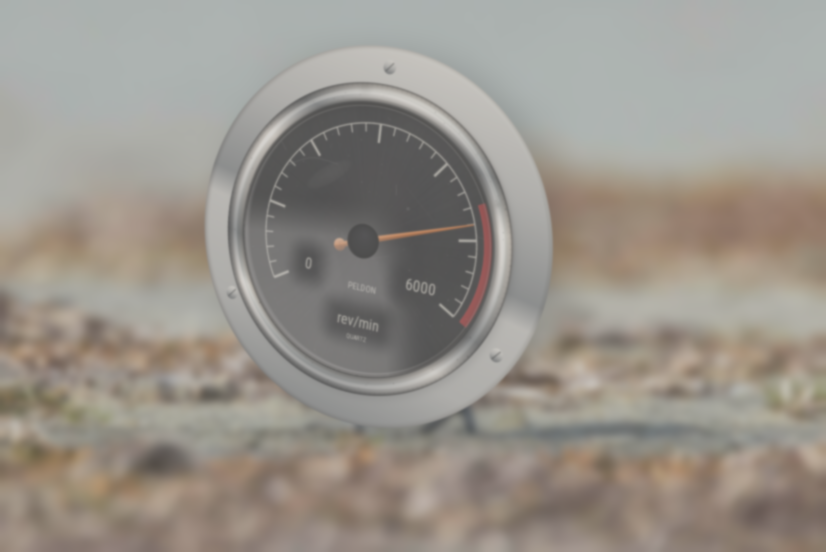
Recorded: 4800 rpm
